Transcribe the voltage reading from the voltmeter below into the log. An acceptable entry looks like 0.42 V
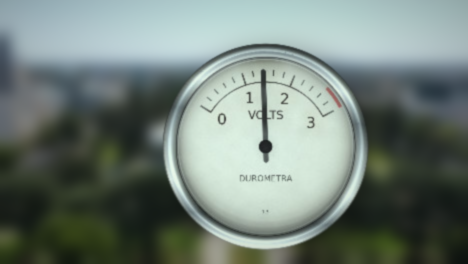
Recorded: 1.4 V
